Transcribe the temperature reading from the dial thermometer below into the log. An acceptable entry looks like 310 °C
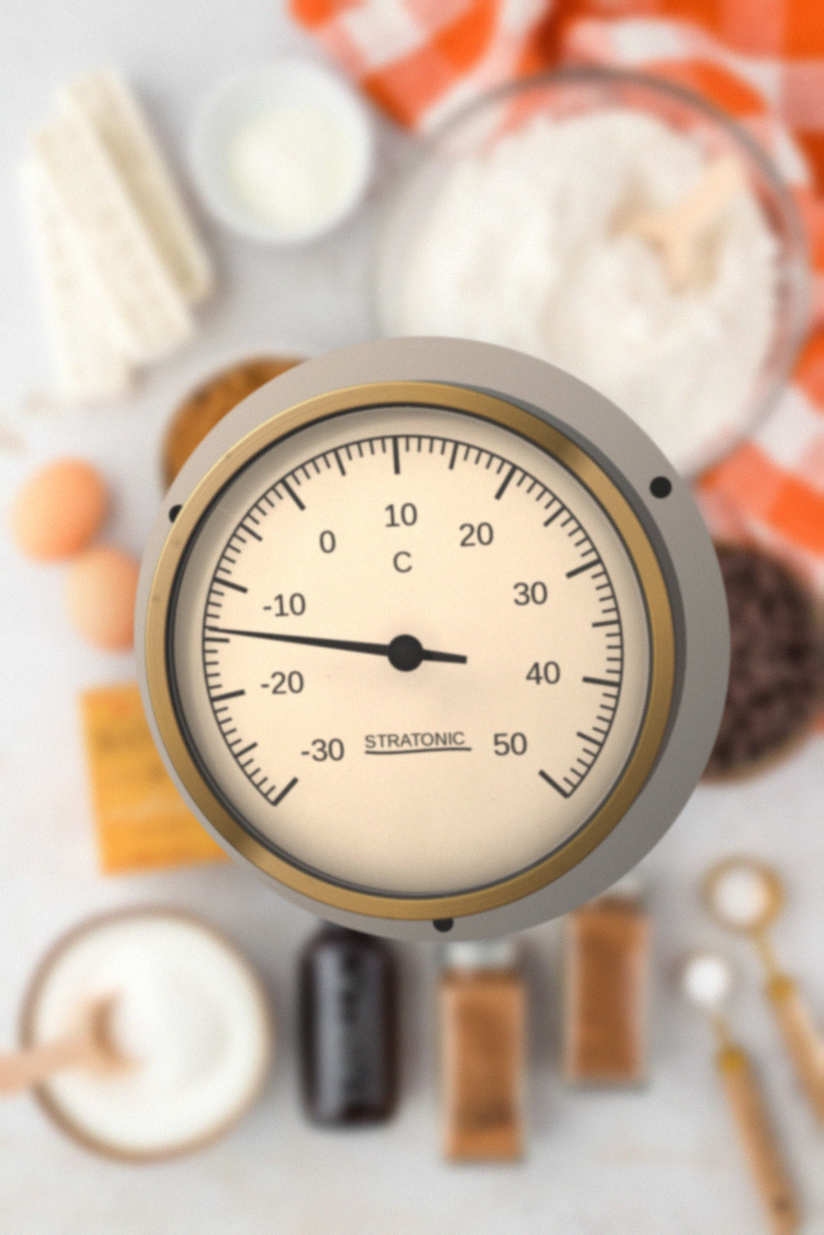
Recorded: -14 °C
